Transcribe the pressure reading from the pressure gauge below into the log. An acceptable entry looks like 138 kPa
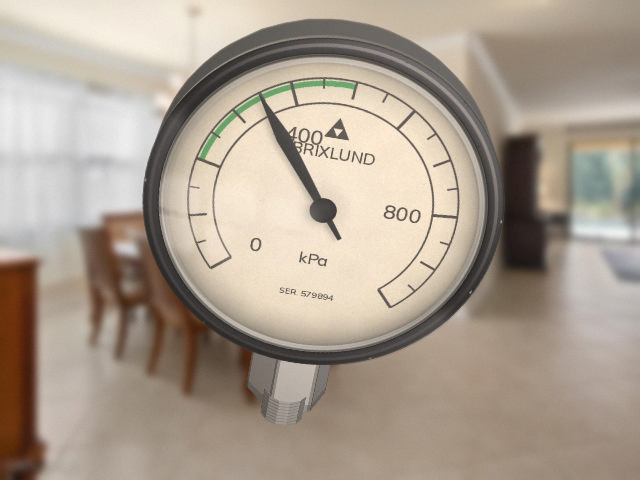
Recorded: 350 kPa
